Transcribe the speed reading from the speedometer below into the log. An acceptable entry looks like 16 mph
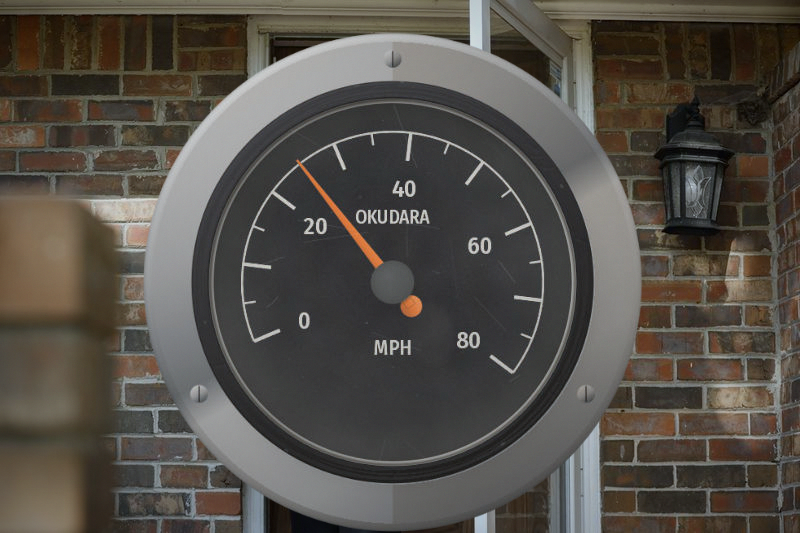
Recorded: 25 mph
